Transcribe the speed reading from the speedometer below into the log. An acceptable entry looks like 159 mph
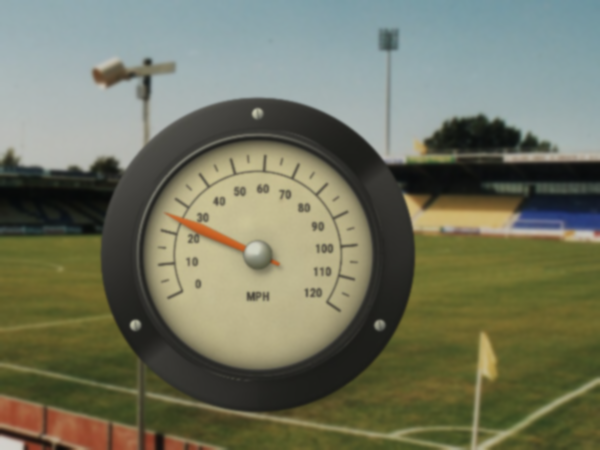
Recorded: 25 mph
